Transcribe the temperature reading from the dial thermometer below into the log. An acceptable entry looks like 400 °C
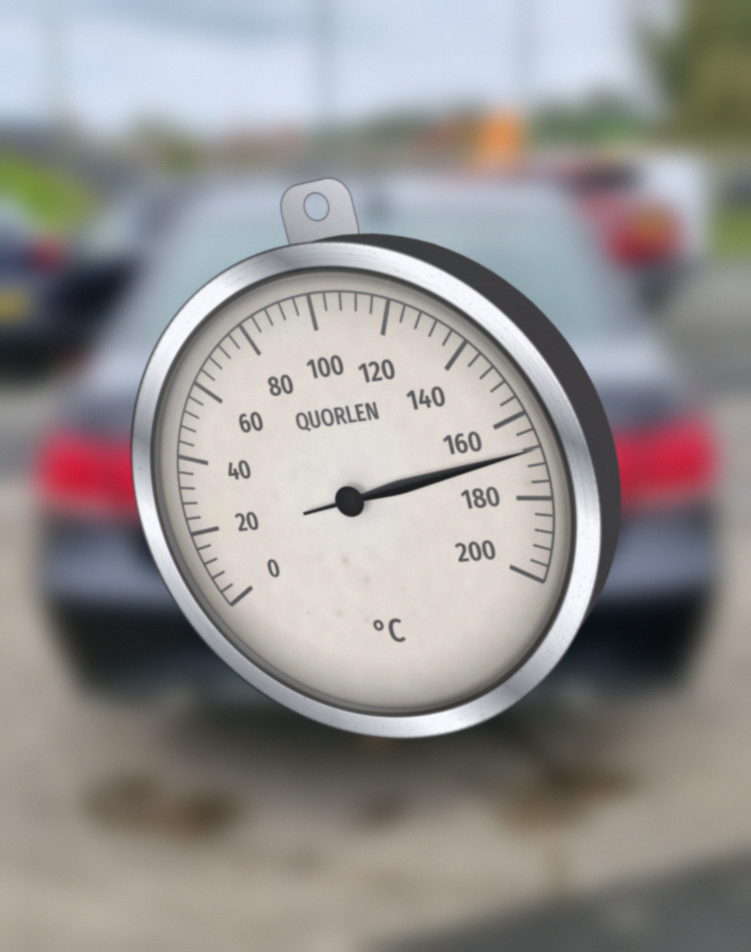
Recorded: 168 °C
